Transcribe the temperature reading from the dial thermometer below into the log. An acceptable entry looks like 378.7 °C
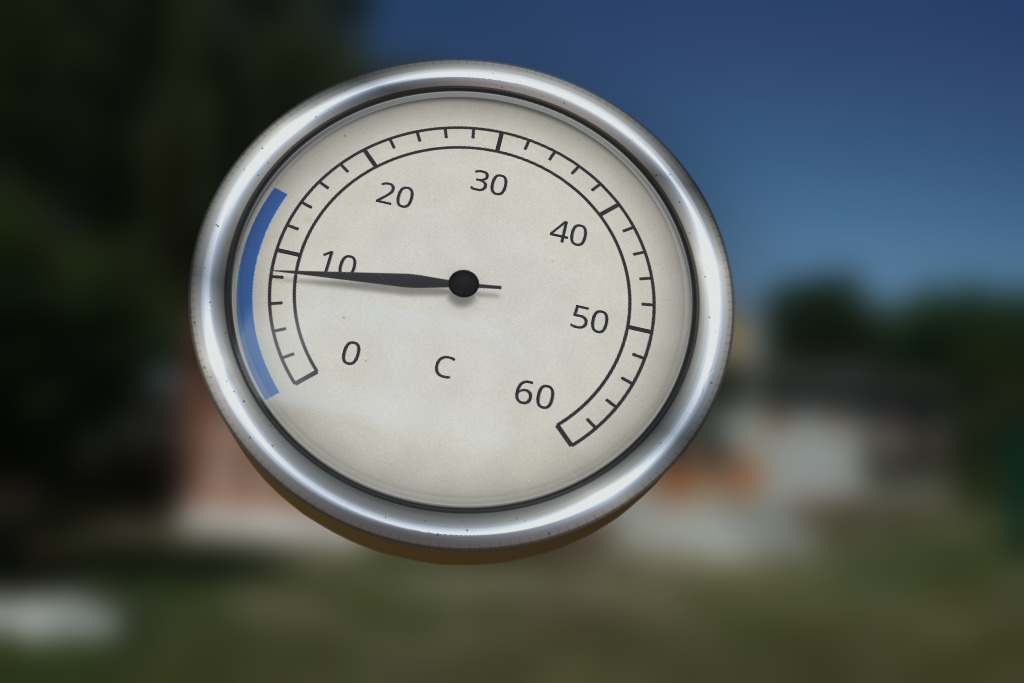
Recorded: 8 °C
